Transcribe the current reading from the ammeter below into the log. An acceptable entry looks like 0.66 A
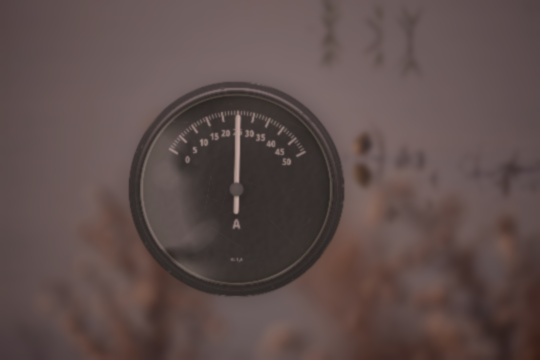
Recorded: 25 A
